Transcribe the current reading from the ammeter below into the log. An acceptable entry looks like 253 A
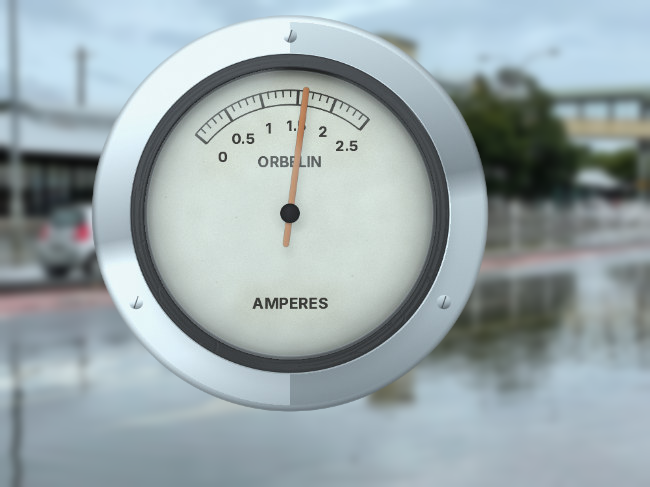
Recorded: 1.6 A
